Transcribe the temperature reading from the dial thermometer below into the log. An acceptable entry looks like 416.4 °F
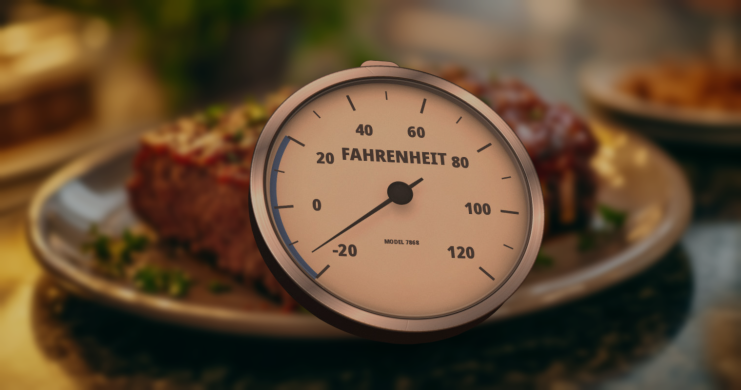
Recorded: -15 °F
